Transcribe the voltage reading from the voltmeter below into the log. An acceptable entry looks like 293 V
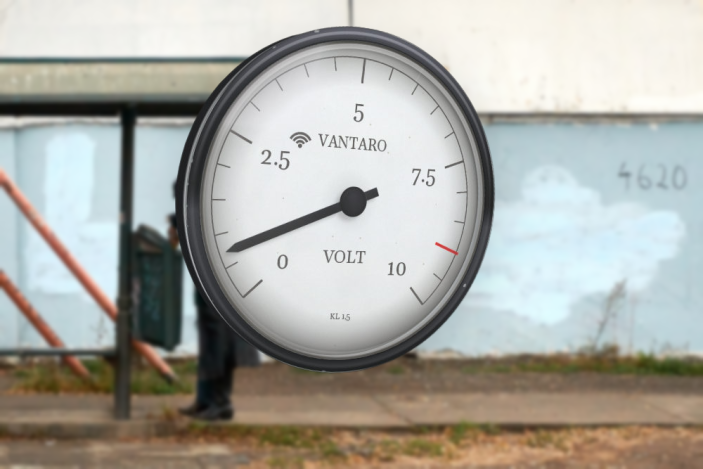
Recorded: 0.75 V
